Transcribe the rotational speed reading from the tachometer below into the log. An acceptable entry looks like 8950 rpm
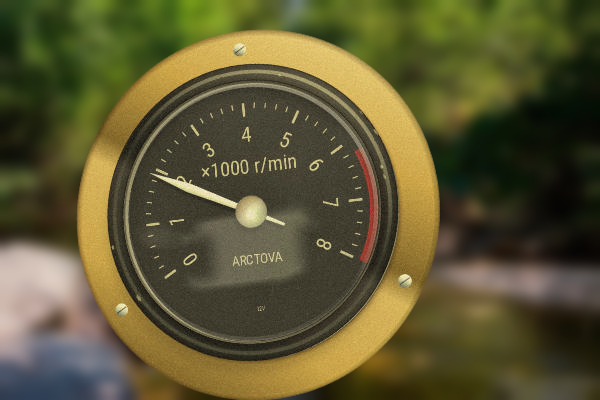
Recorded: 1900 rpm
